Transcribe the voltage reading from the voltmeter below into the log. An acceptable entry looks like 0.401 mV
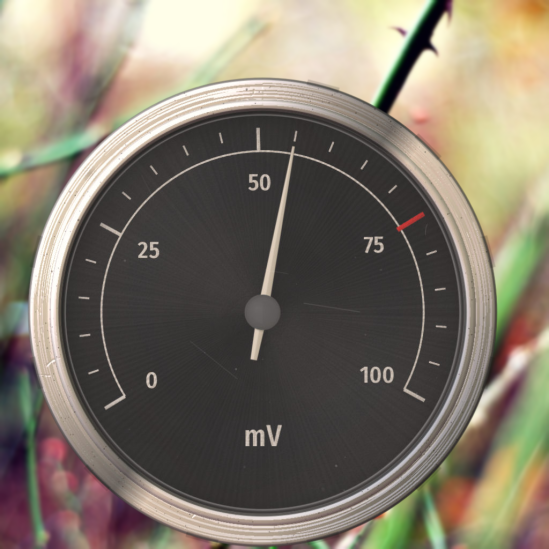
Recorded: 55 mV
